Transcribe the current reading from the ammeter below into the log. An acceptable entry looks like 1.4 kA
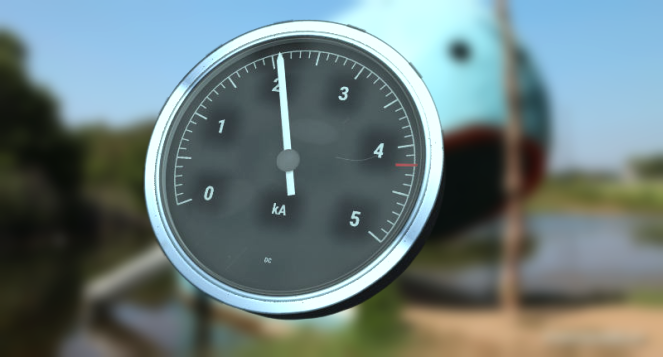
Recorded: 2.1 kA
